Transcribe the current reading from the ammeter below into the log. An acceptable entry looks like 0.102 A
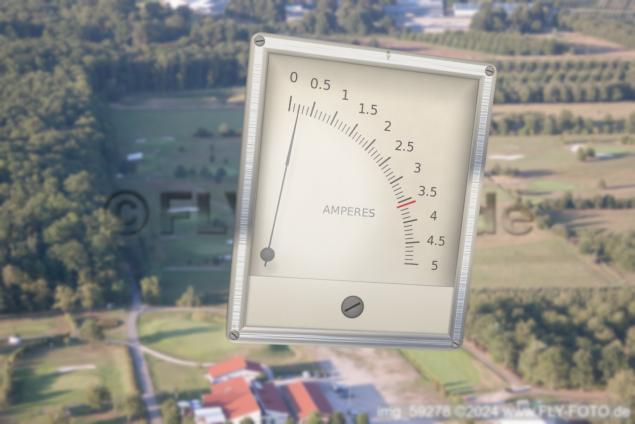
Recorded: 0.2 A
